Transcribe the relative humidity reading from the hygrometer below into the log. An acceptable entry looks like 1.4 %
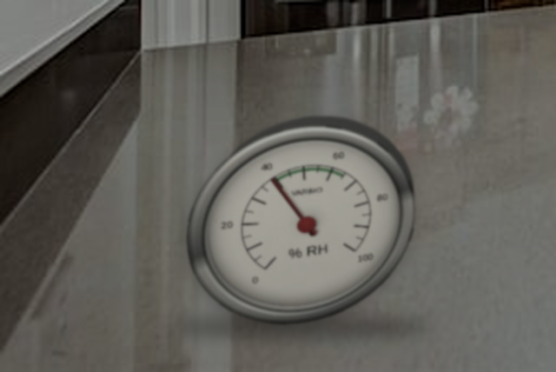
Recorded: 40 %
